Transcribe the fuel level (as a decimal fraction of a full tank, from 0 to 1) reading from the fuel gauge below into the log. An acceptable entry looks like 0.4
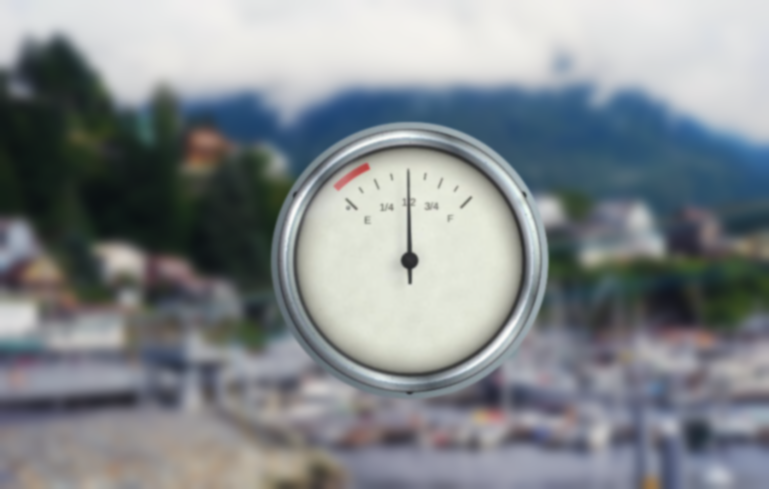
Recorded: 0.5
